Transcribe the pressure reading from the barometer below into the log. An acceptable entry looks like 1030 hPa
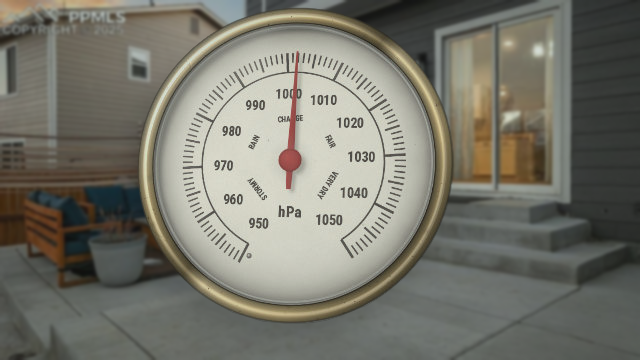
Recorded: 1002 hPa
